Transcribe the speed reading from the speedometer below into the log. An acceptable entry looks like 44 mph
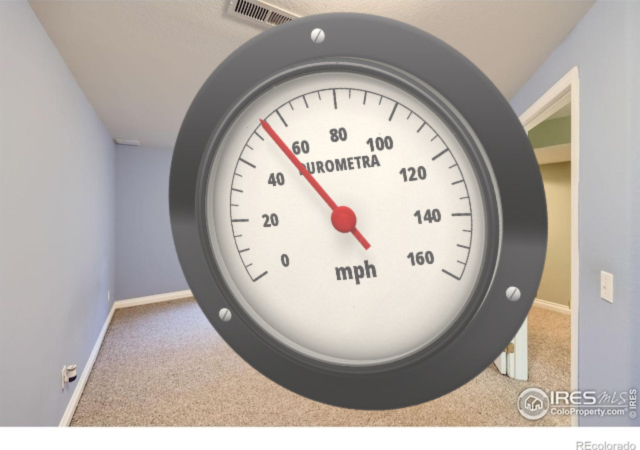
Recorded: 55 mph
